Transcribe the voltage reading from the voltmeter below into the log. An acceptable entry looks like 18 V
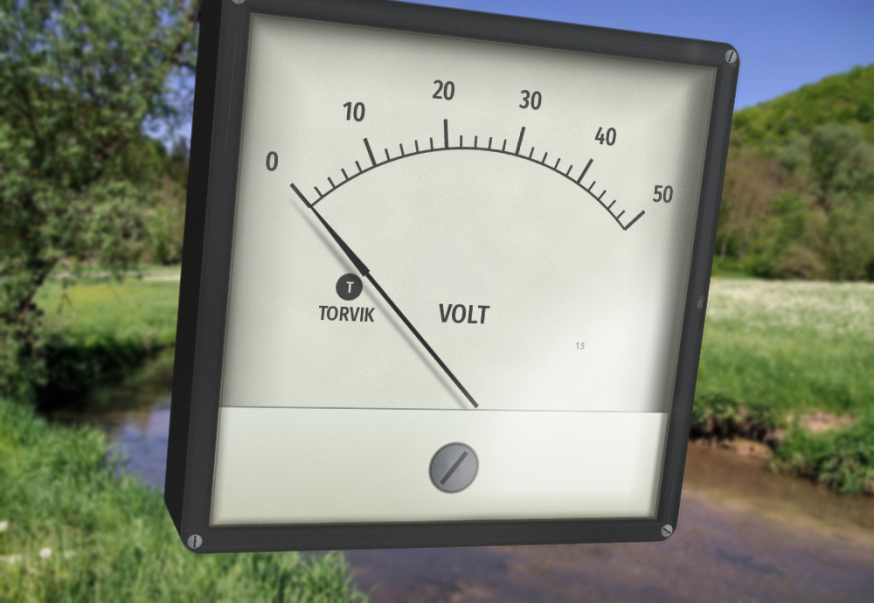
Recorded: 0 V
